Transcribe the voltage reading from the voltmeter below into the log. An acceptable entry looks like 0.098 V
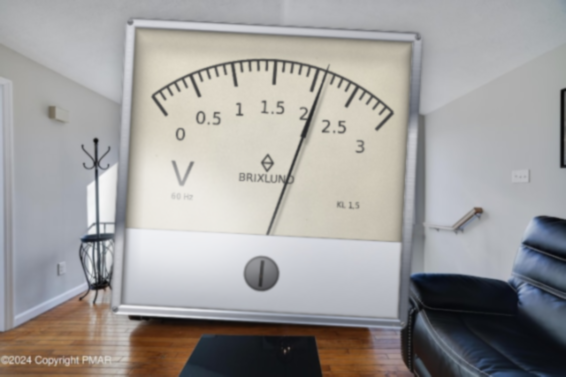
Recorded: 2.1 V
